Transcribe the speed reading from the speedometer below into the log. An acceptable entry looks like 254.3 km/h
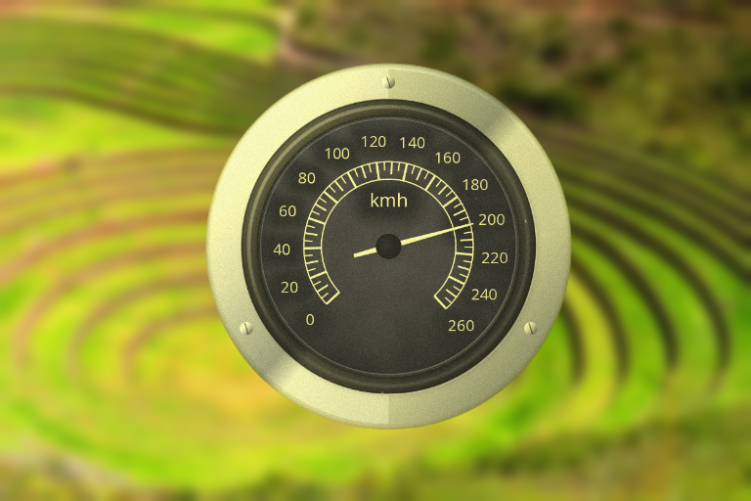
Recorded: 200 km/h
